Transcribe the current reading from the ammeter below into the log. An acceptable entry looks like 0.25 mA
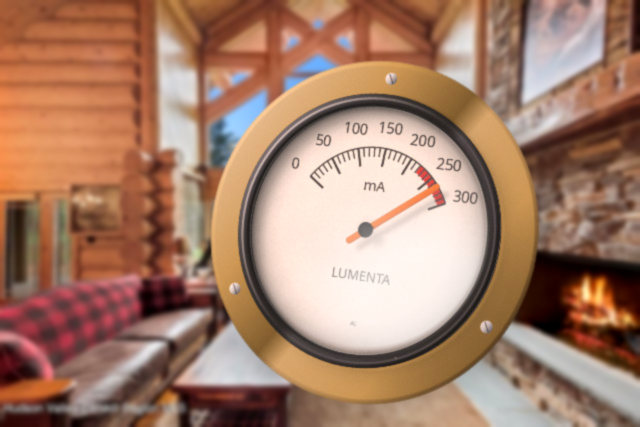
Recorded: 270 mA
